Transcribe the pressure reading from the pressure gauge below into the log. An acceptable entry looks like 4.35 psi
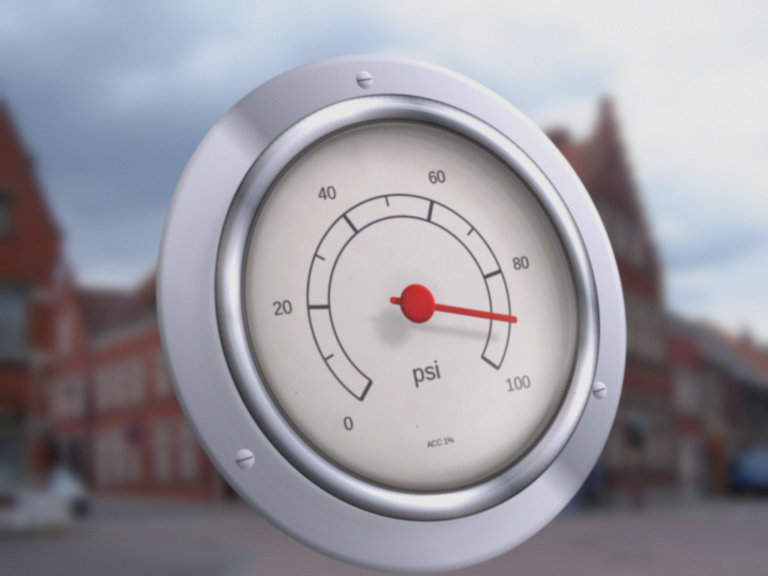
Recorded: 90 psi
